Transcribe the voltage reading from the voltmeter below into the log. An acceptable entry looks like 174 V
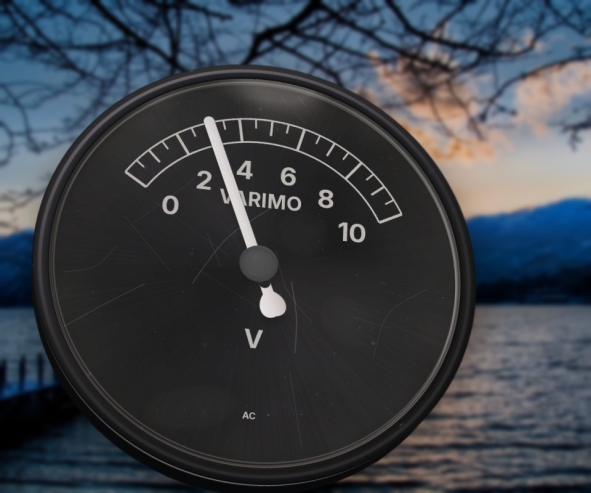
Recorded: 3 V
